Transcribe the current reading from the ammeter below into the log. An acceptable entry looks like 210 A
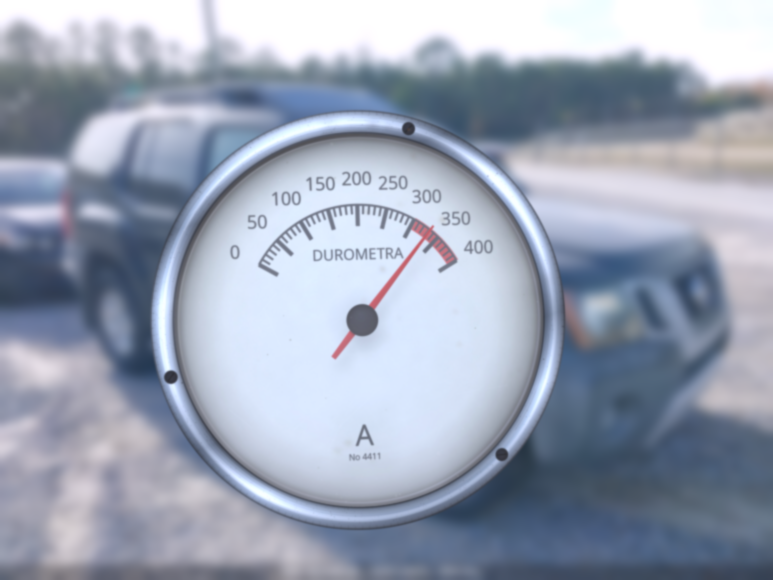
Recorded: 330 A
